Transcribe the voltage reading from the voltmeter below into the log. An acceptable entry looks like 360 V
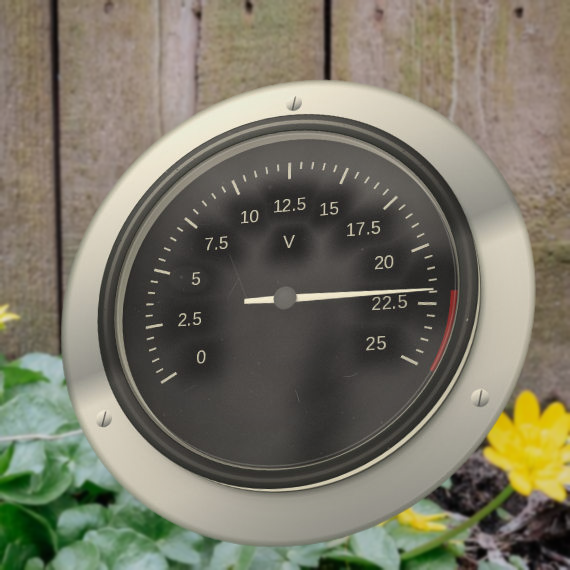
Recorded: 22 V
